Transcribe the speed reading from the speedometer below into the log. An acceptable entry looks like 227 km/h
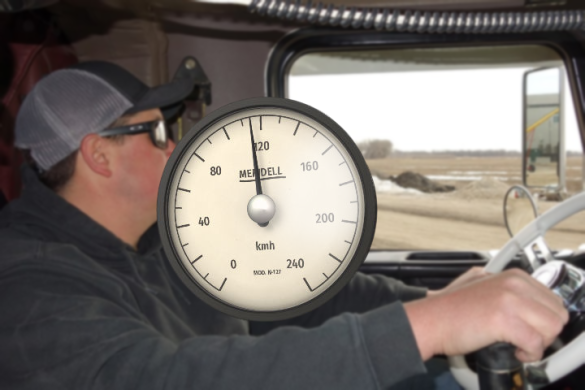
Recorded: 115 km/h
